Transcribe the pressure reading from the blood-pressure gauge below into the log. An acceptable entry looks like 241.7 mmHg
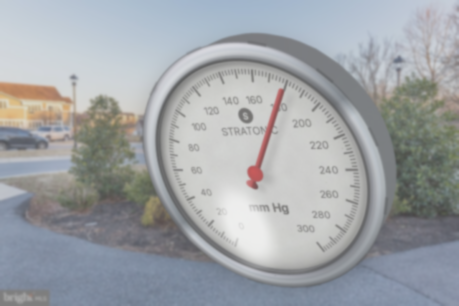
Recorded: 180 mmHg
